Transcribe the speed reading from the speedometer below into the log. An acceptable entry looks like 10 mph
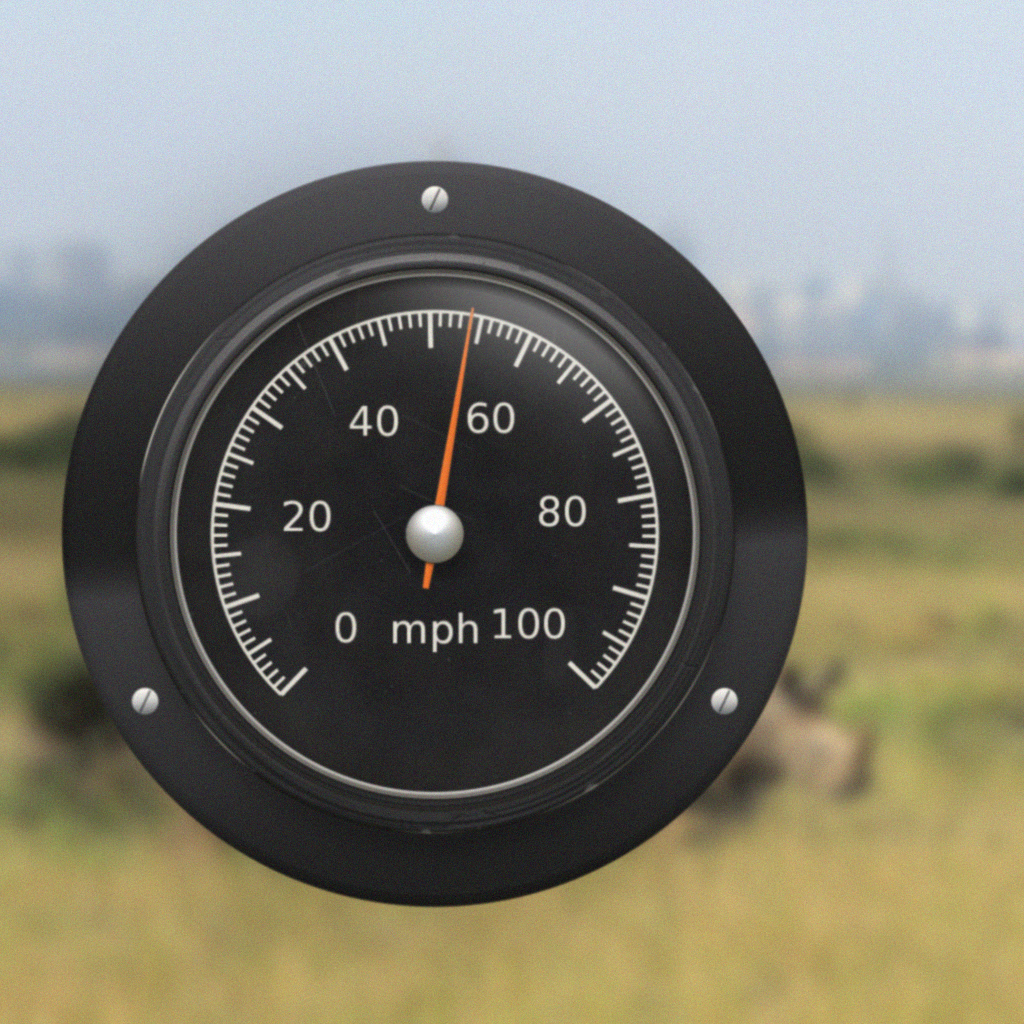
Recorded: 54 mph
